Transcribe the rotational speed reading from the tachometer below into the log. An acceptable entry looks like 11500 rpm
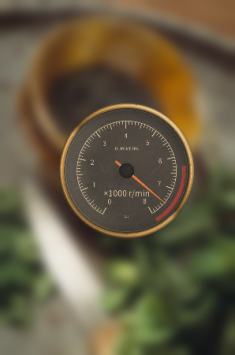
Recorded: 7500 rpm
